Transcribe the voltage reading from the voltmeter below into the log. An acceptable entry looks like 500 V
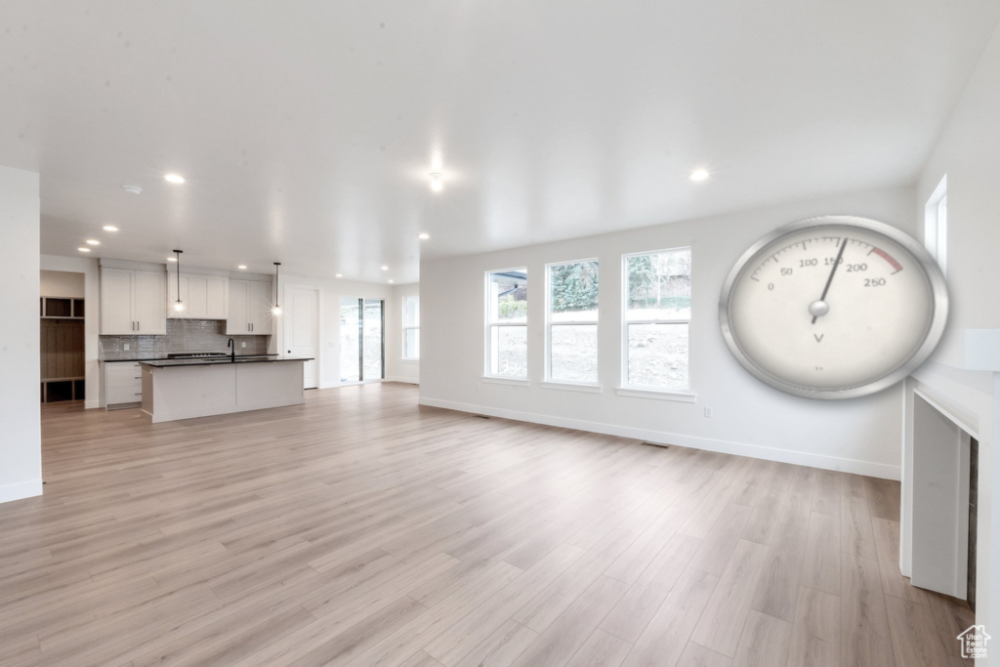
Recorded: 160 V
